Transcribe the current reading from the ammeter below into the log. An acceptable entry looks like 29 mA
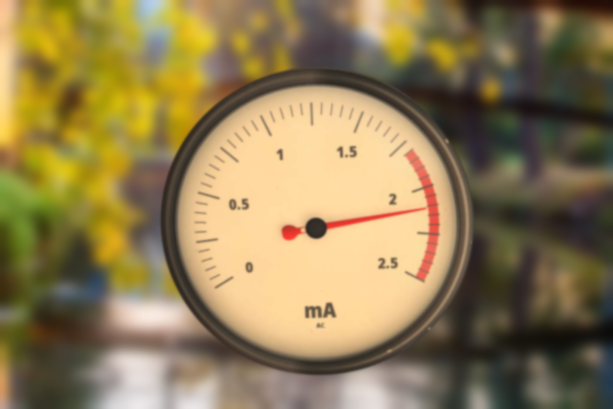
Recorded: 2.1 mA
